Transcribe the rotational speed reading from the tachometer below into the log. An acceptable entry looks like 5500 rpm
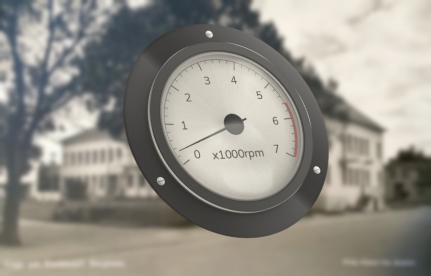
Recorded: 300 rpm
